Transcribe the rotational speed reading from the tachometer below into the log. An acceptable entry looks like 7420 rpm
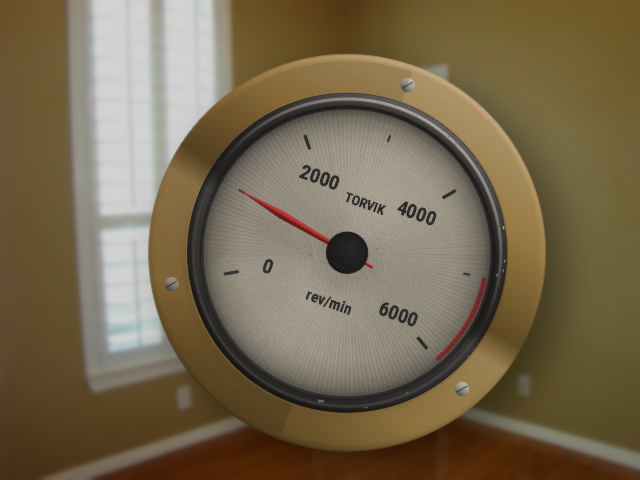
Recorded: 1000 rpm
